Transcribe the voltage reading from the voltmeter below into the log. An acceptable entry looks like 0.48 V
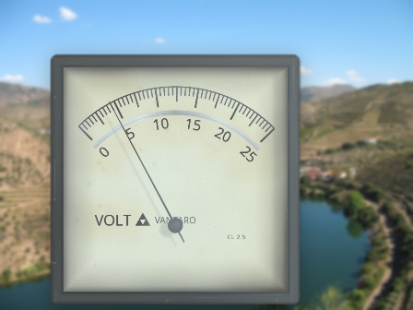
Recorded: 4.5 V
